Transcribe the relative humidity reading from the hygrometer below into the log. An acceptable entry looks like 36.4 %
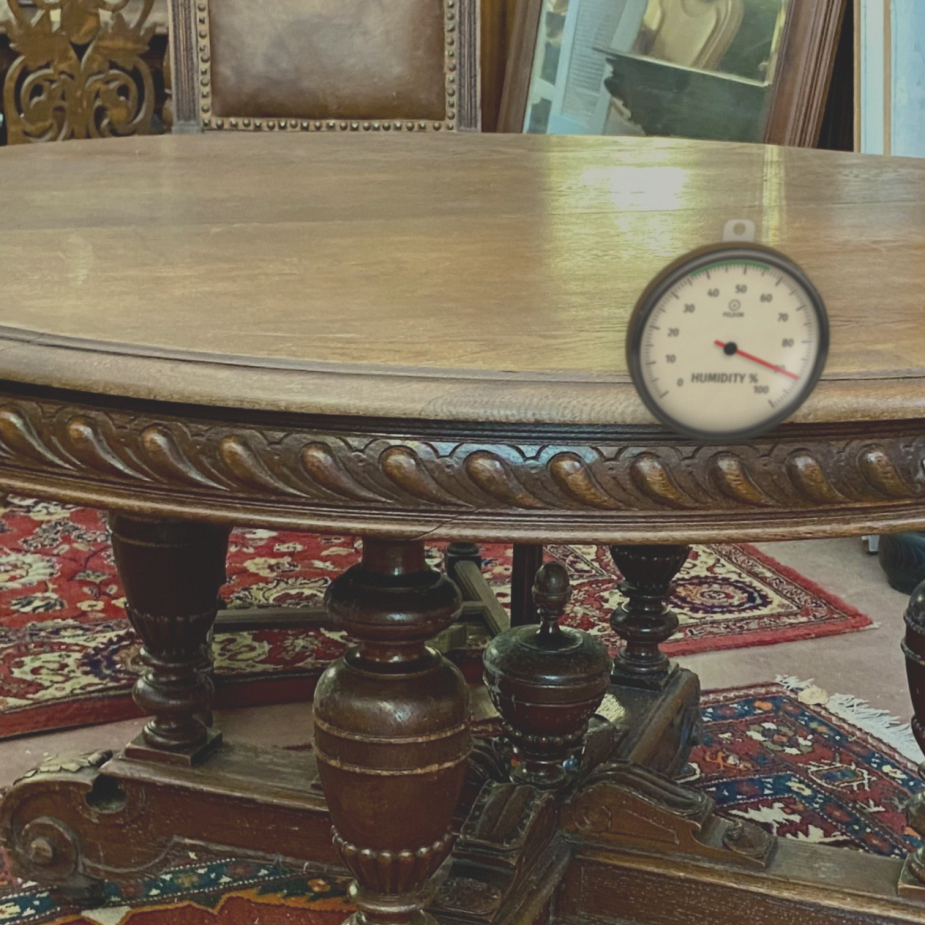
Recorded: 90 %
